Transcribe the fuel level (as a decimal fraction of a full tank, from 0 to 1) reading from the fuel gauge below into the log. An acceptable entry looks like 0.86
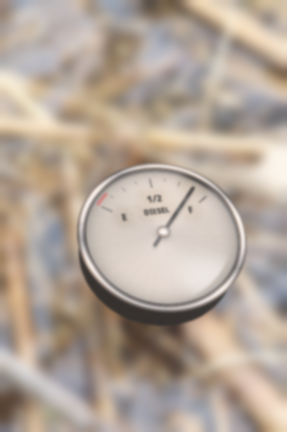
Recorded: 0.875
